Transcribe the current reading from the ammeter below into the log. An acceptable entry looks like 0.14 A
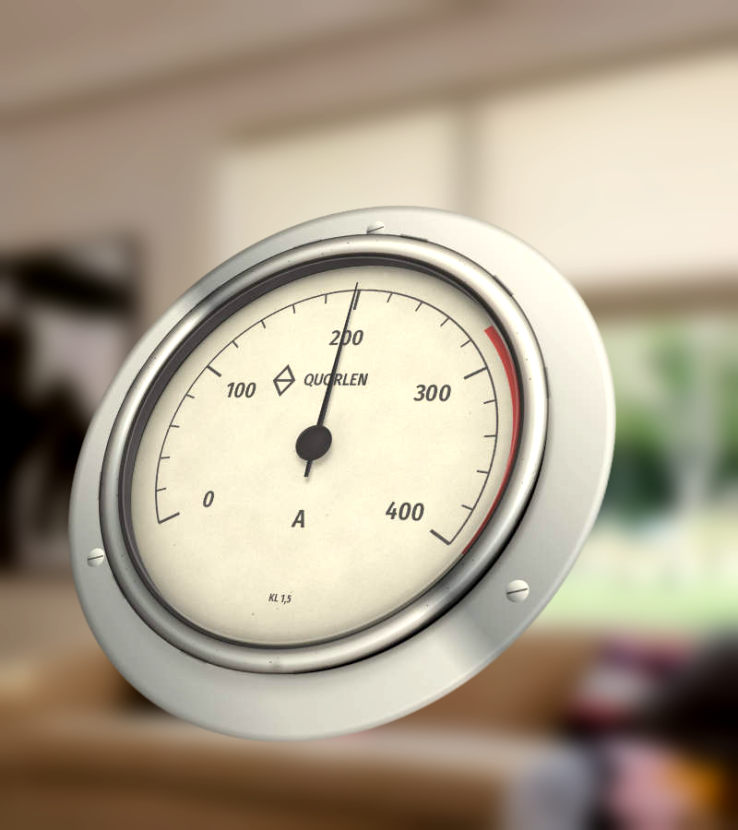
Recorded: 200 A
